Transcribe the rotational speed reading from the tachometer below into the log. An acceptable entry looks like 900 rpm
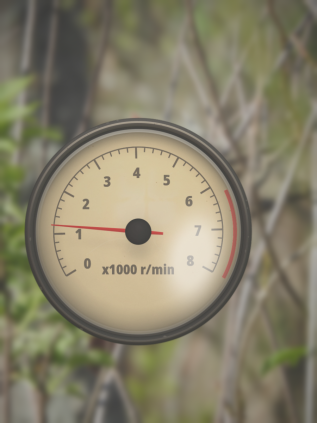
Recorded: 1200 rpm
